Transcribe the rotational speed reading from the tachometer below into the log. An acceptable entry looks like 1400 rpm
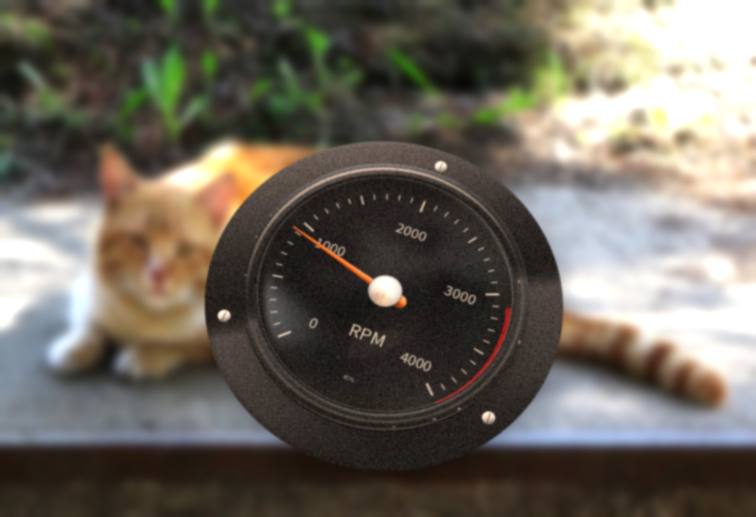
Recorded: 900 rpm
